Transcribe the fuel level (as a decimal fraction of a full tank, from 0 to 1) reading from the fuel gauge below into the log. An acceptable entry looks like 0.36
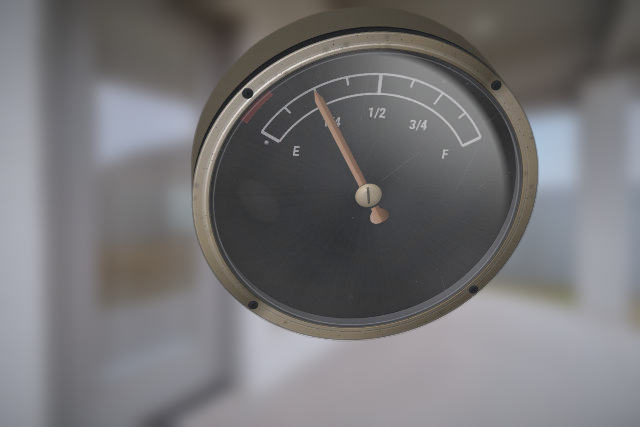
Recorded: 0.25
